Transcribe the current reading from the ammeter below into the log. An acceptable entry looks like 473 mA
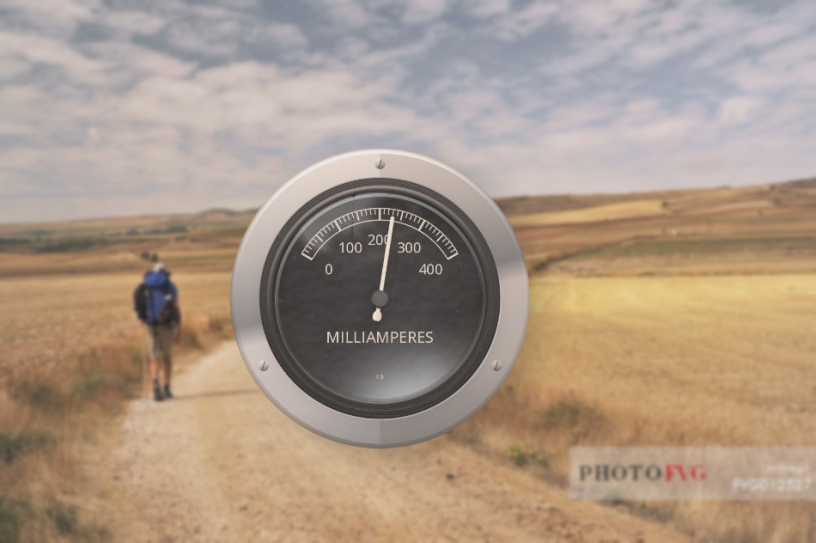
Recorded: 230 mA
